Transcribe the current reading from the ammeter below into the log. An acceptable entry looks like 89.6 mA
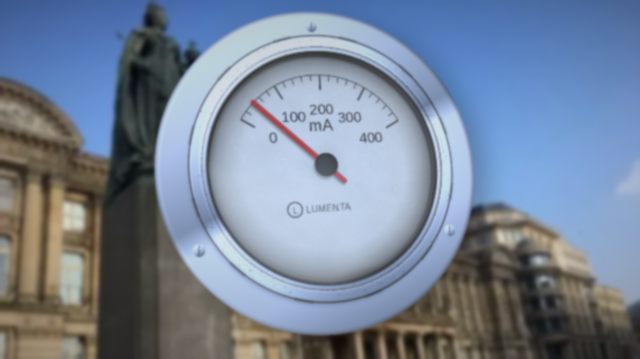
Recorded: 40 mA
